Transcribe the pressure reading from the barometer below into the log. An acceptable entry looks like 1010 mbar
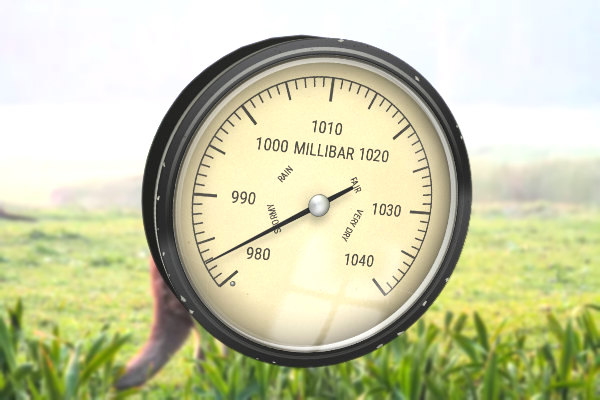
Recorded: 983 mbar
